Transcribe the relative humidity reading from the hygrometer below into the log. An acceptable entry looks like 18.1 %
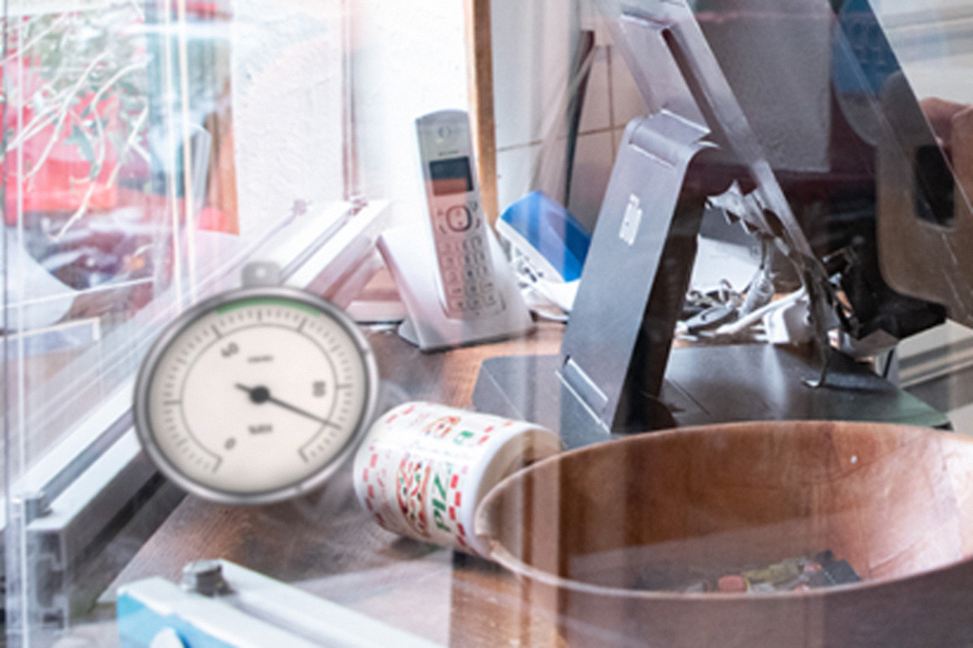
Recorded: 90 %
